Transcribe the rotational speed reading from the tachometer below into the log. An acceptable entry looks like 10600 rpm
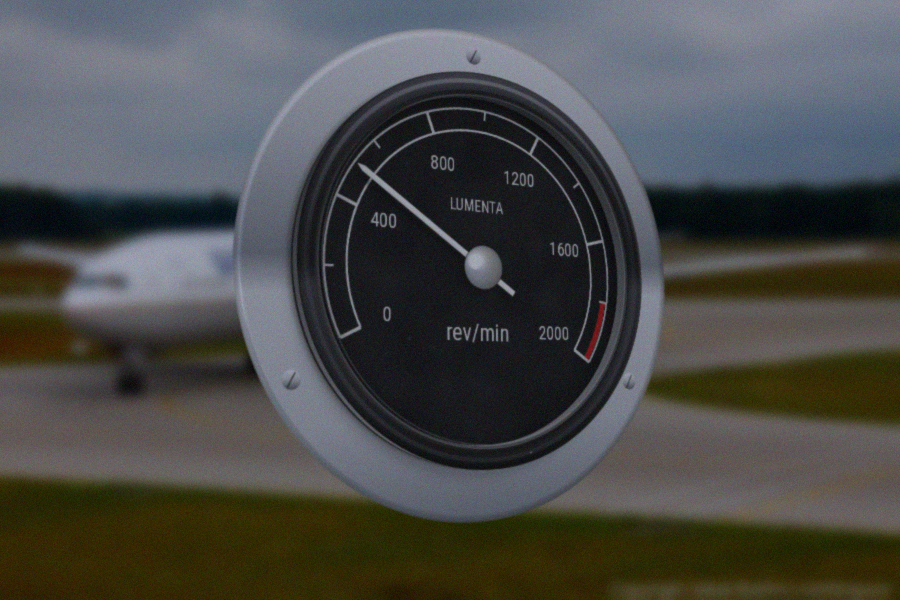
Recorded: 500 rpm
